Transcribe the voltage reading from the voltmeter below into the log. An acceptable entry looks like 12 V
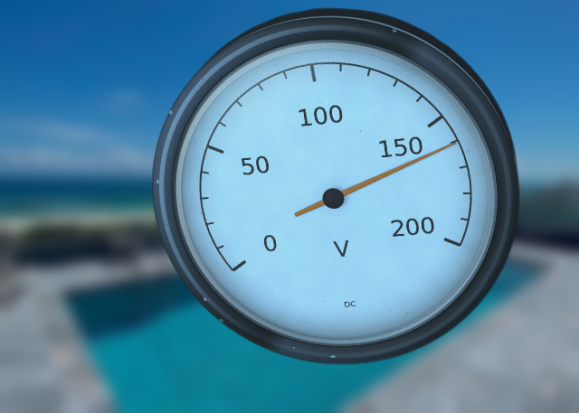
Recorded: 160 V
